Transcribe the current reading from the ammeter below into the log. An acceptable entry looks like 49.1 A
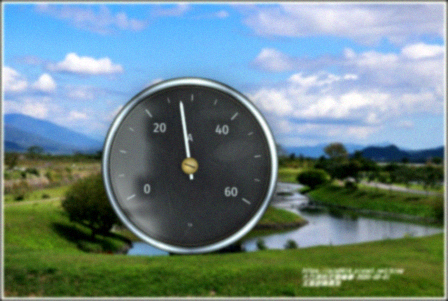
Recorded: 27.5 A
